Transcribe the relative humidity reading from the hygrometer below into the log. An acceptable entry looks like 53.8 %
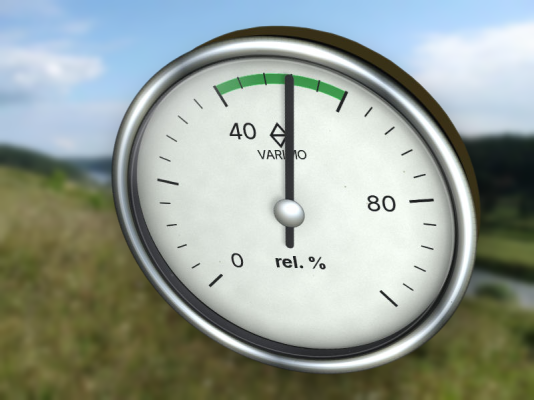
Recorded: 52 %
